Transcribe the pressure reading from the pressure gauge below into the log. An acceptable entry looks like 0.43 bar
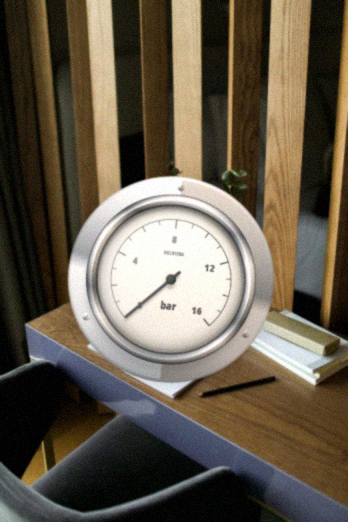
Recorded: 0 bar
